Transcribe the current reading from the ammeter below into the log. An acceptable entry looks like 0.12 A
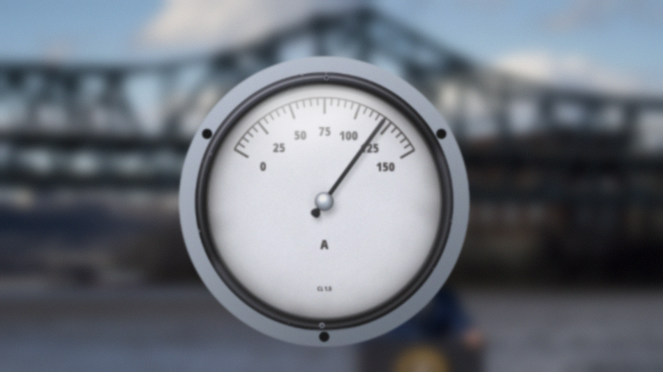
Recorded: 120 A
